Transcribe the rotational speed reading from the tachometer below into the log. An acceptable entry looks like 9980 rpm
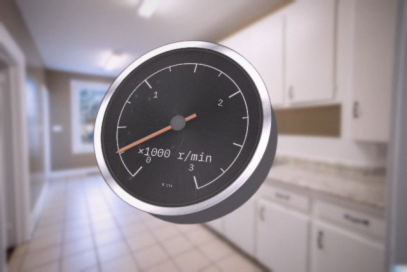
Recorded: 250 rpm
